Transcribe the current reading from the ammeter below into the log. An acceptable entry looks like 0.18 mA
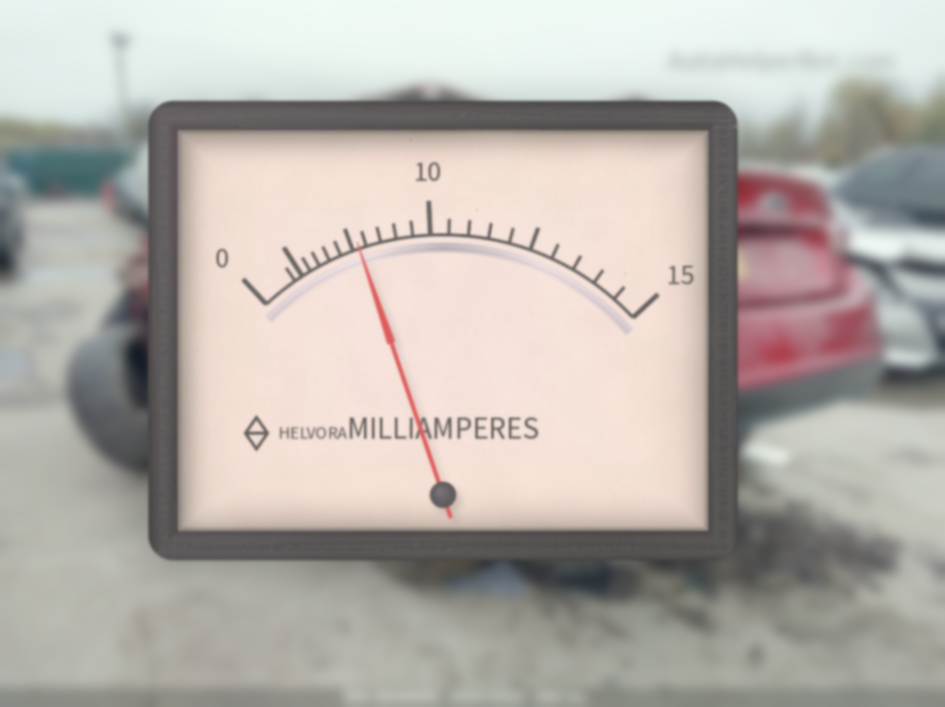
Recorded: 7.75 mA
